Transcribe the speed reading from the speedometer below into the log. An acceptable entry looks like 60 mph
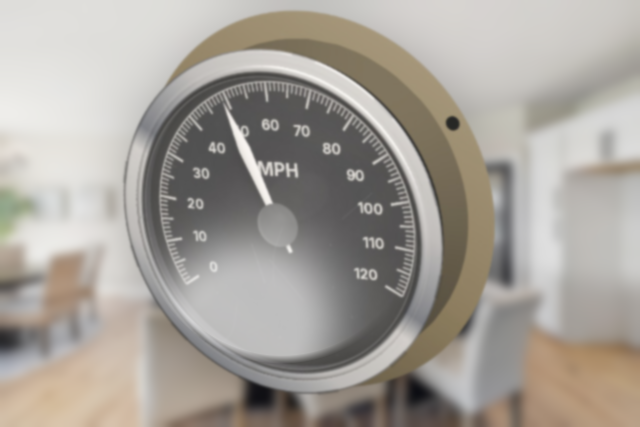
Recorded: 50 mph
